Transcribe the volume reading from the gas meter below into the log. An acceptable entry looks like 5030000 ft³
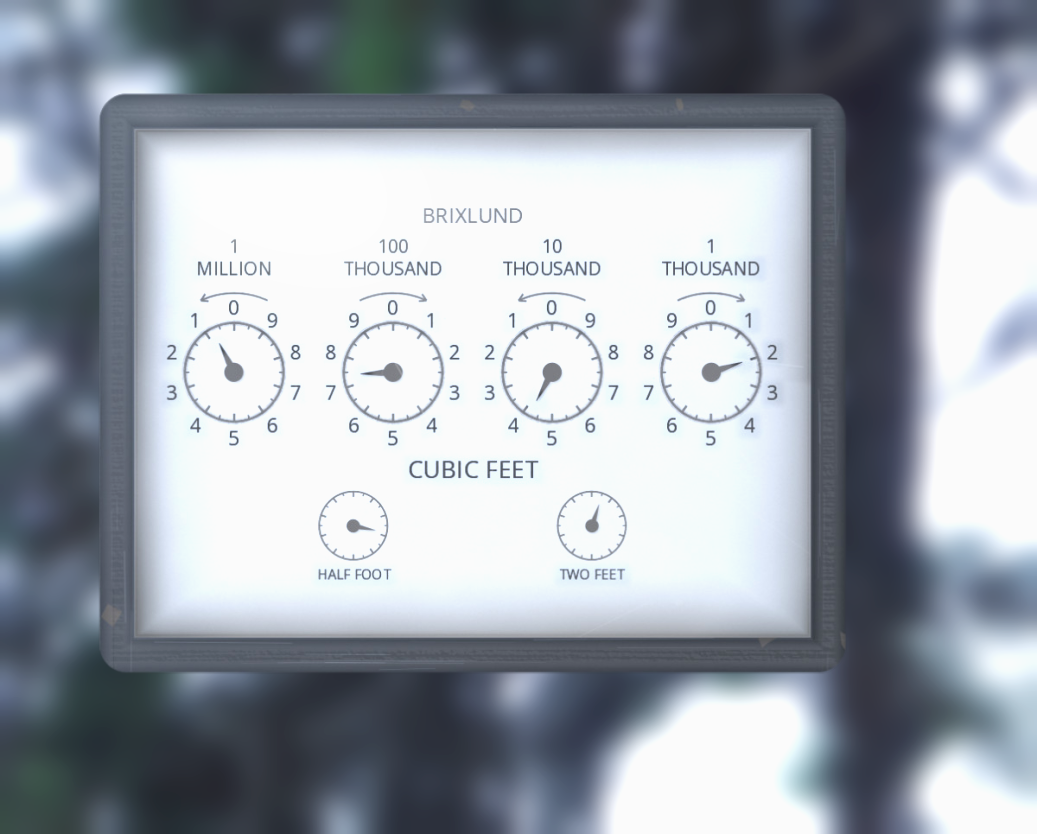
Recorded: 74200 ft³
